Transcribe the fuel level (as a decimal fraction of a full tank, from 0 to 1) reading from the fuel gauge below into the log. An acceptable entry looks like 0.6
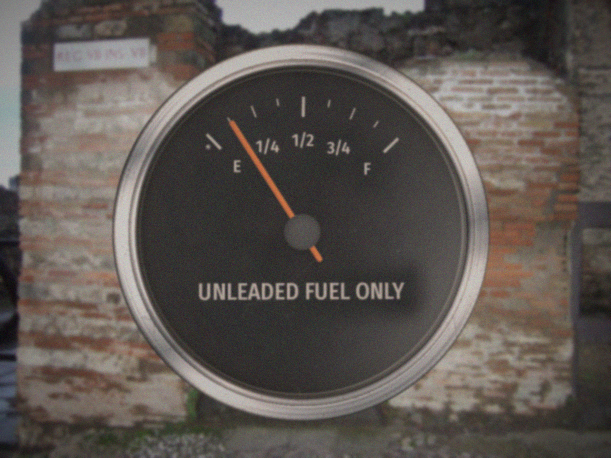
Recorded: 0.125
